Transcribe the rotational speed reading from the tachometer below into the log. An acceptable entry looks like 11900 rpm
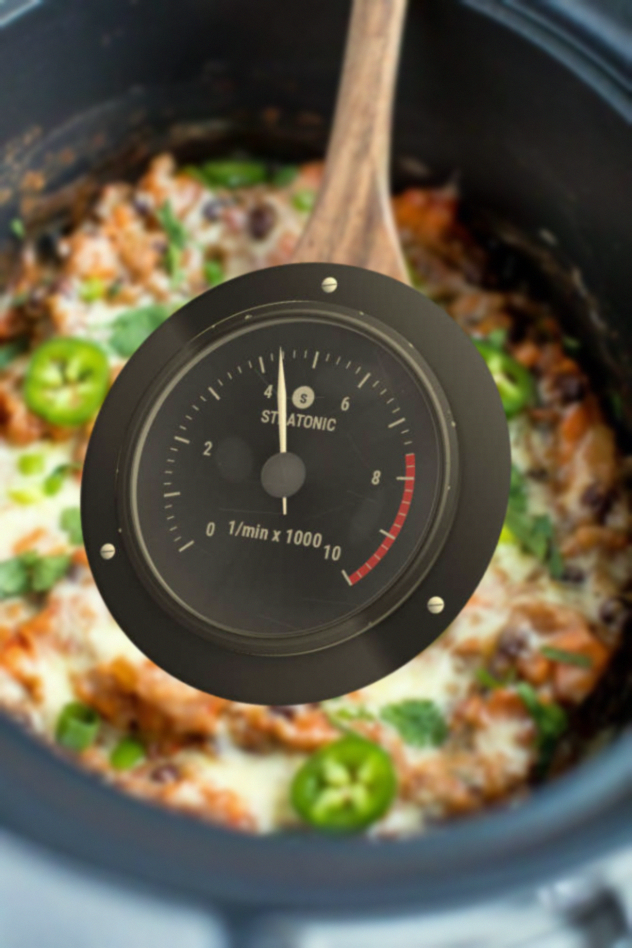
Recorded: 4400 rpm
